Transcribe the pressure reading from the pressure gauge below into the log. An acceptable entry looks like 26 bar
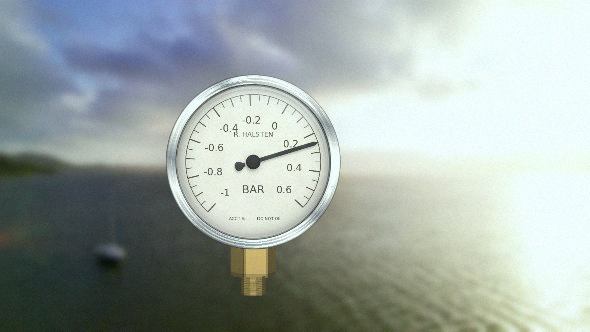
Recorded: 0.25 bar
